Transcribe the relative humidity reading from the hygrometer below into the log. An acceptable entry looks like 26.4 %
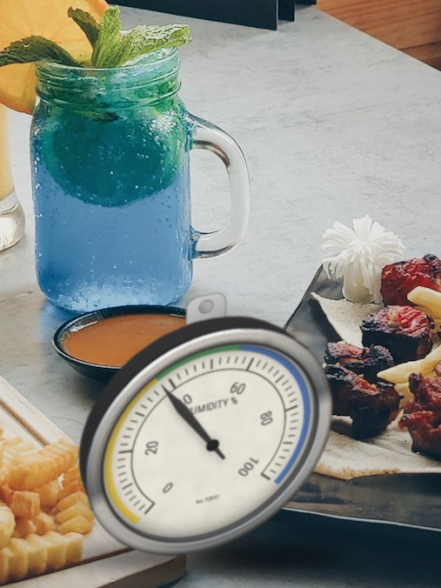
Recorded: 38 %
